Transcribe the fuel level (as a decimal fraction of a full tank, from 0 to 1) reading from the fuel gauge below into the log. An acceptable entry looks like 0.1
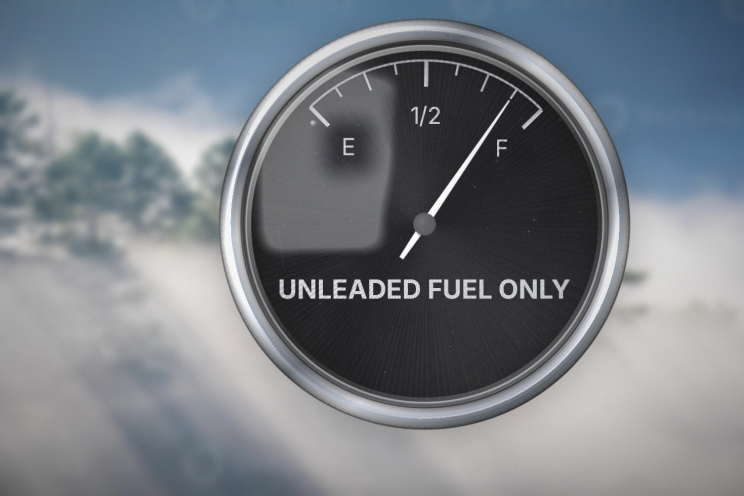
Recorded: 0.875
